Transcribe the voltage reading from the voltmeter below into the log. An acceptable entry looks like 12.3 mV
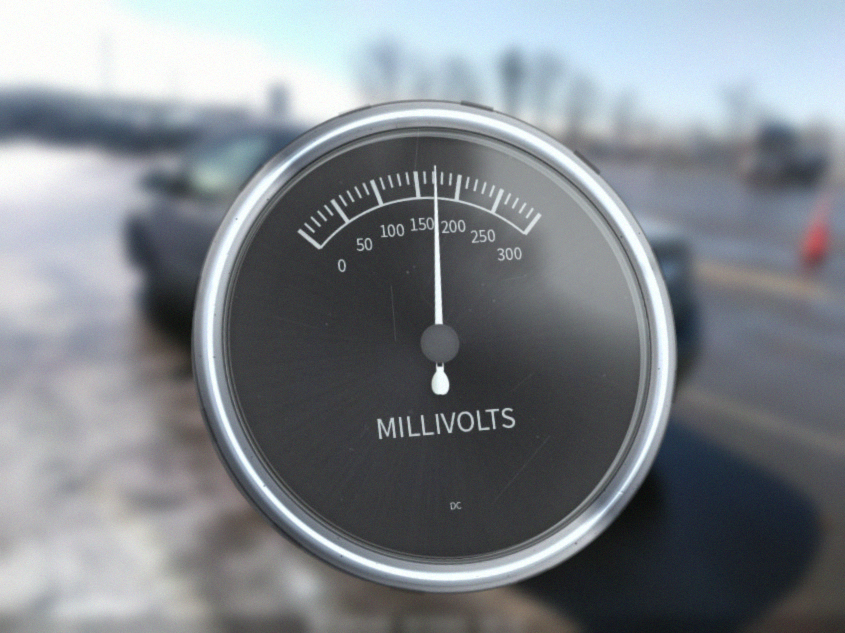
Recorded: 170 mV
